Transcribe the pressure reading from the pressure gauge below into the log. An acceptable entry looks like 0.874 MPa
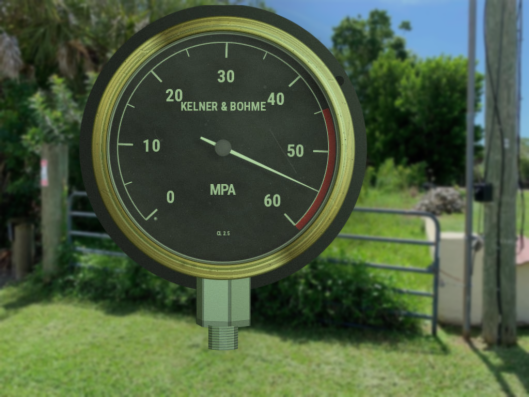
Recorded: 55 MPa
